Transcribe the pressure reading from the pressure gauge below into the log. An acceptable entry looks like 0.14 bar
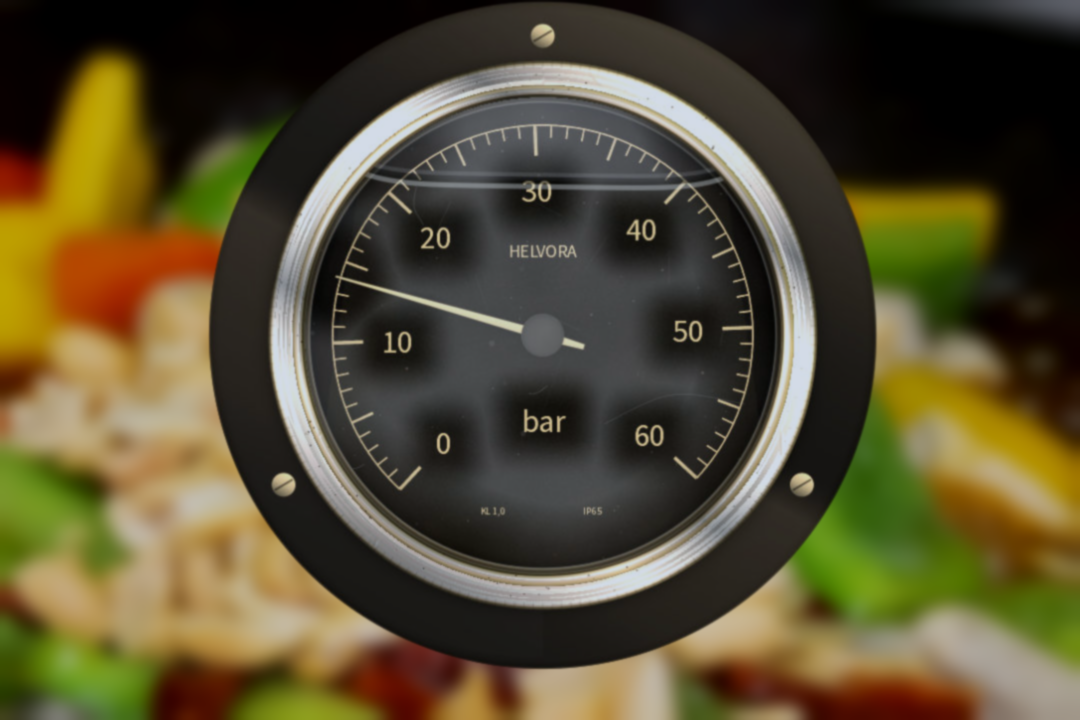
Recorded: 14 bar
